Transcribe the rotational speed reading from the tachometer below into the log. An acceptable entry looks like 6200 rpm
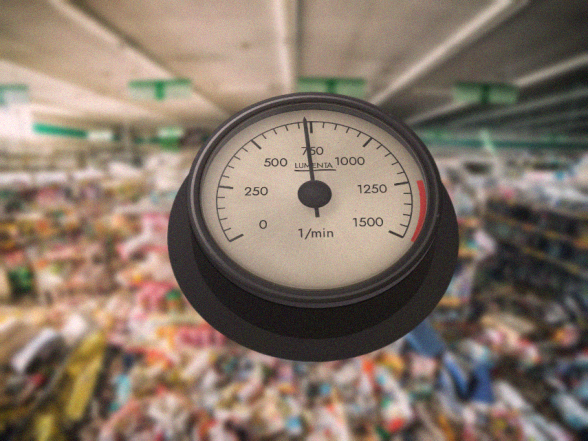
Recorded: 725 rpm
